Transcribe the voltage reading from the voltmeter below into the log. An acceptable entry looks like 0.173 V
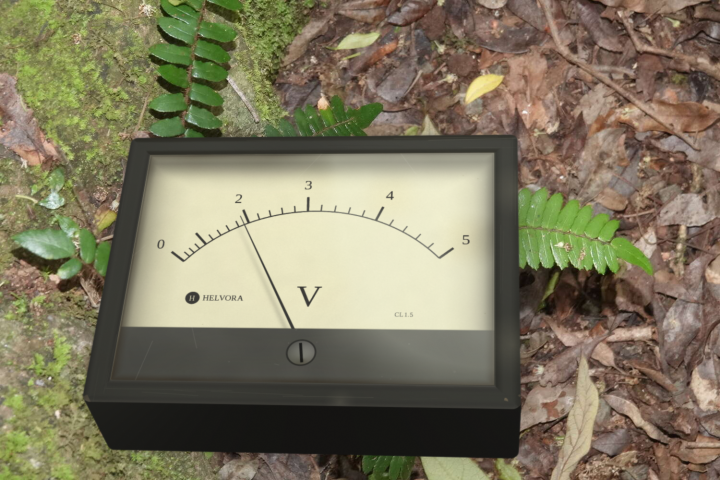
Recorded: 1.9 V
